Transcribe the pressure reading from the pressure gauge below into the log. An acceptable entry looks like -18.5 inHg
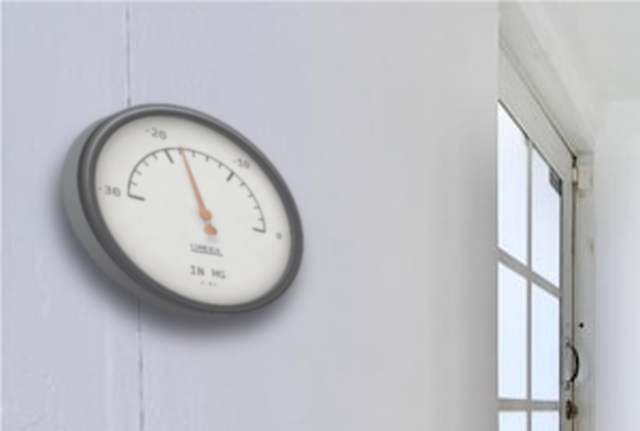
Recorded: -18 inHg
